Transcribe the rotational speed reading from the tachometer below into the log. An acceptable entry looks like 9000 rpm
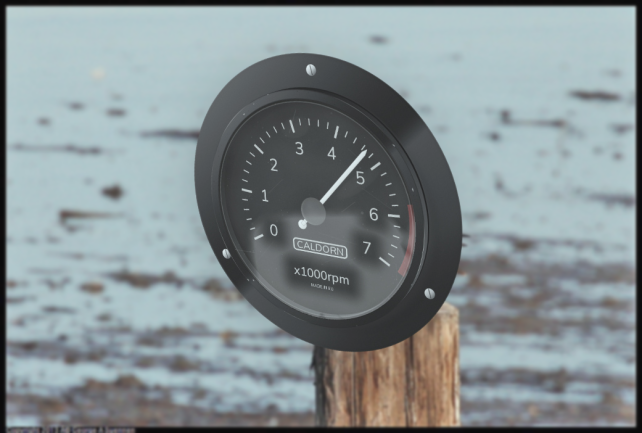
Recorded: 4700 rpm
